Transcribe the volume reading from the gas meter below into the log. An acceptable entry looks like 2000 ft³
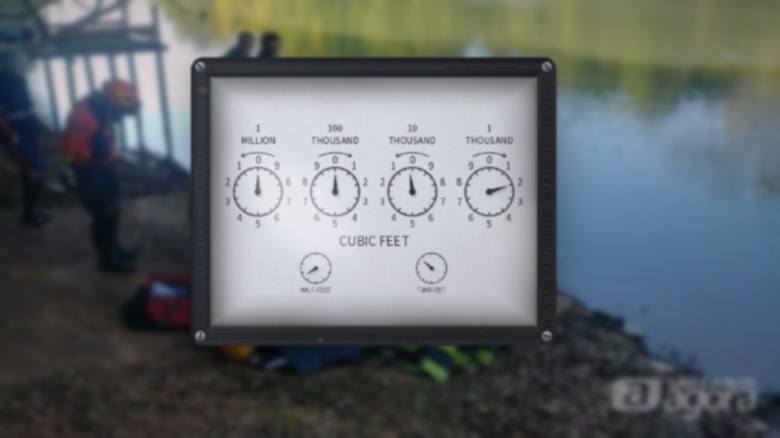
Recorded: 200 ft³
